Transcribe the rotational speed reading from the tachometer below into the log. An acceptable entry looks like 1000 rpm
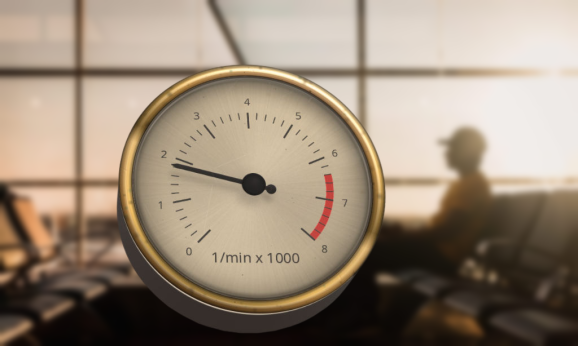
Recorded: 1800 rpm
